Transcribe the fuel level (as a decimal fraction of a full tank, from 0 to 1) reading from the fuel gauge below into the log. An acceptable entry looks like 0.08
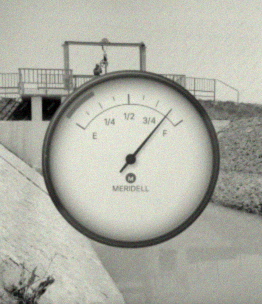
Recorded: 0.875
